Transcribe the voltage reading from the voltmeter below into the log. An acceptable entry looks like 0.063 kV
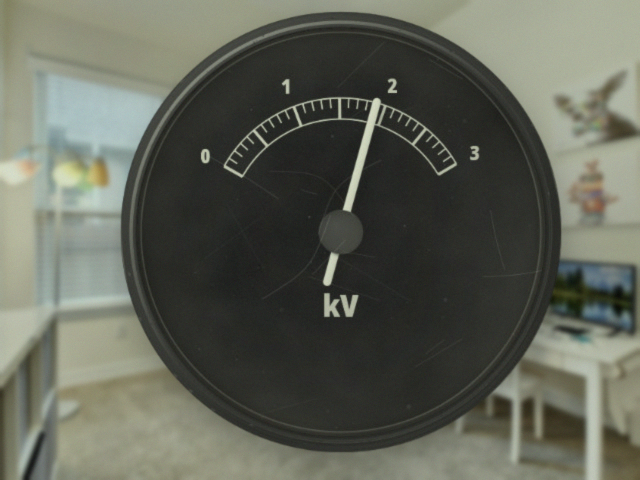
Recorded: 1.9 kV
